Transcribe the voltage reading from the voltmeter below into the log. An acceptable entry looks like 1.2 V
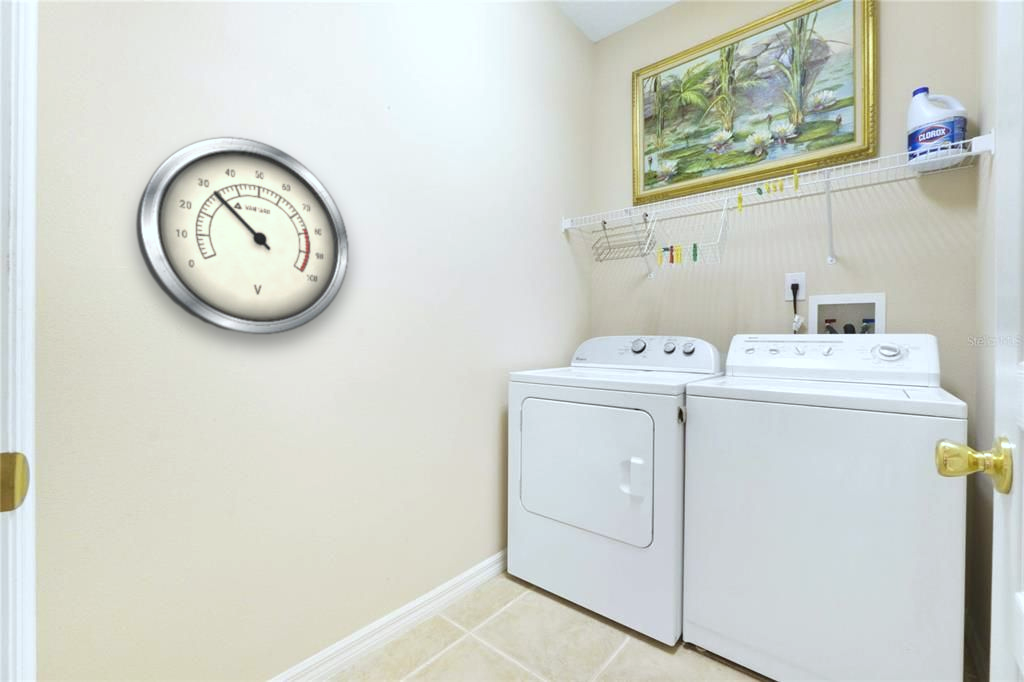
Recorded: 30 V
